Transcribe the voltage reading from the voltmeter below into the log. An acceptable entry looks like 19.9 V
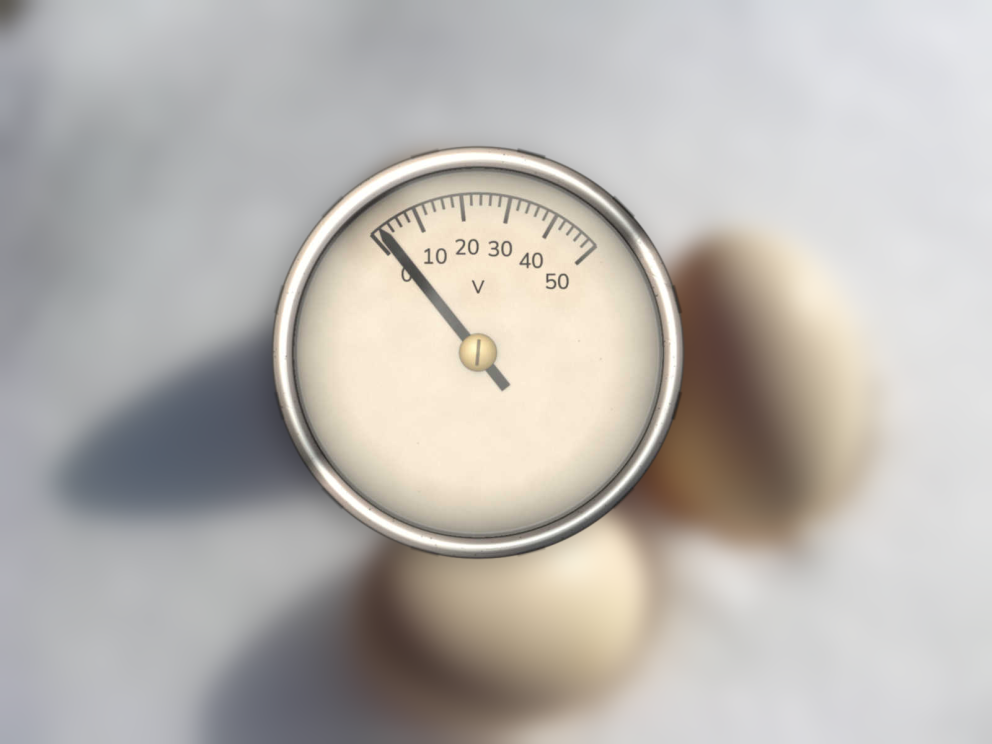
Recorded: 2 V
